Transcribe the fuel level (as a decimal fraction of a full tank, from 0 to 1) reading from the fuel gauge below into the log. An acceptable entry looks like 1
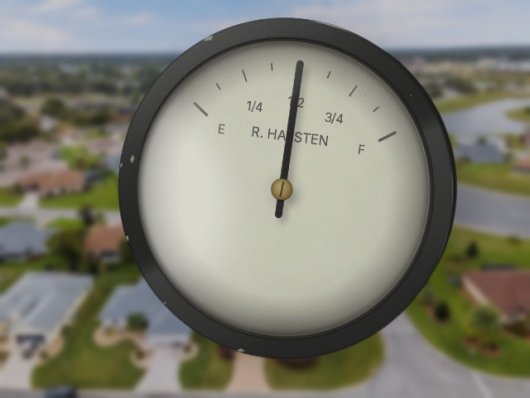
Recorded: 0.5
